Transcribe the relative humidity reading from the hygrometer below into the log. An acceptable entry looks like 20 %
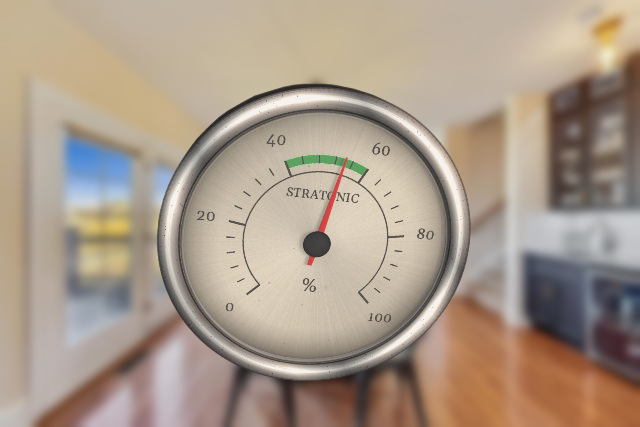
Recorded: 54 %
